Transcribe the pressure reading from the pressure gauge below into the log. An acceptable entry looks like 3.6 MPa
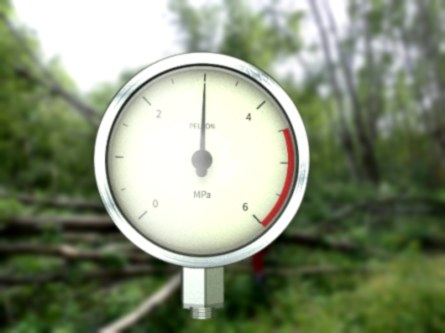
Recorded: 3 MPa
